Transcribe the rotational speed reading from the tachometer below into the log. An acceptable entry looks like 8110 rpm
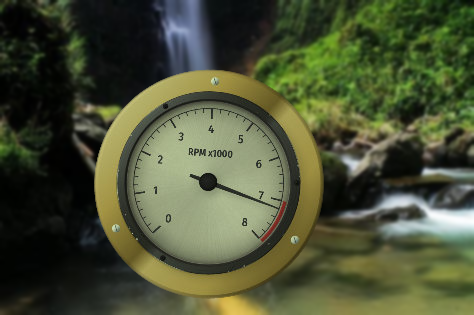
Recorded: 7200 rpm
